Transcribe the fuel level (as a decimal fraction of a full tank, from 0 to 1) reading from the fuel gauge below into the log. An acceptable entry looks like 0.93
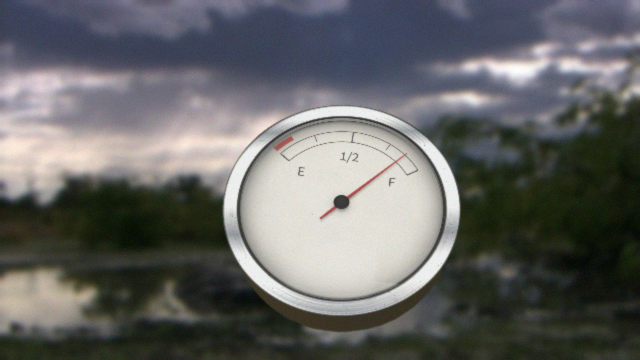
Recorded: 0.875
